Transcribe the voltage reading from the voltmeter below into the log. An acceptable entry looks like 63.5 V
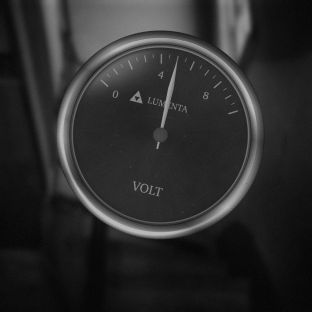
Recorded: 5 V
